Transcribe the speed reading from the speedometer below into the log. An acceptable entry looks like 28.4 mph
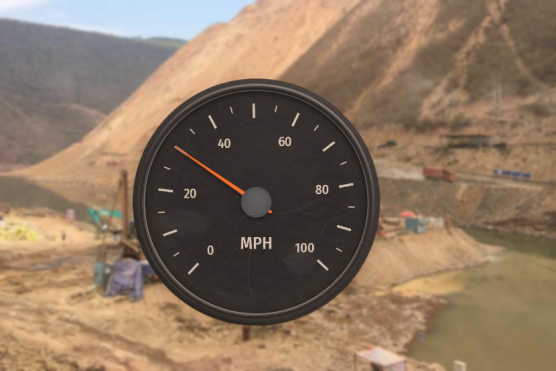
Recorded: 30 mph
